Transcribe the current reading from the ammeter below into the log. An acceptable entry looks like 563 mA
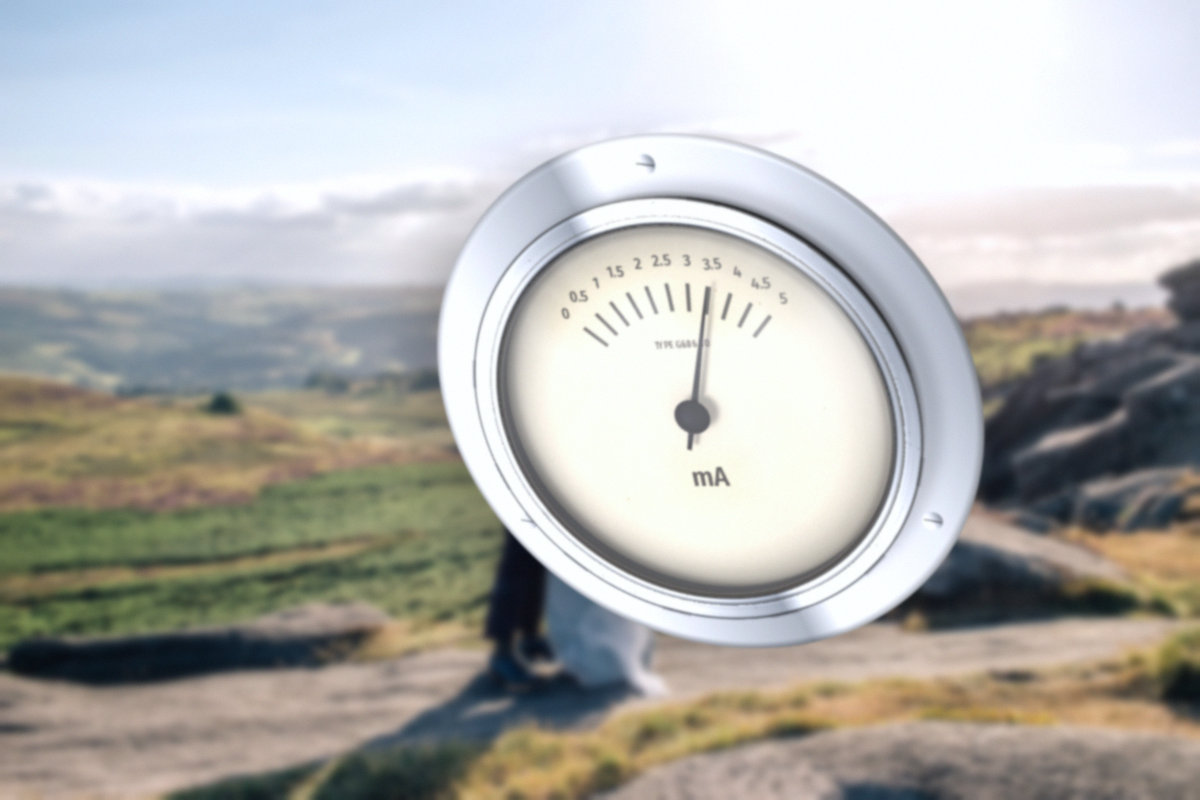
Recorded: 3.5 mA
